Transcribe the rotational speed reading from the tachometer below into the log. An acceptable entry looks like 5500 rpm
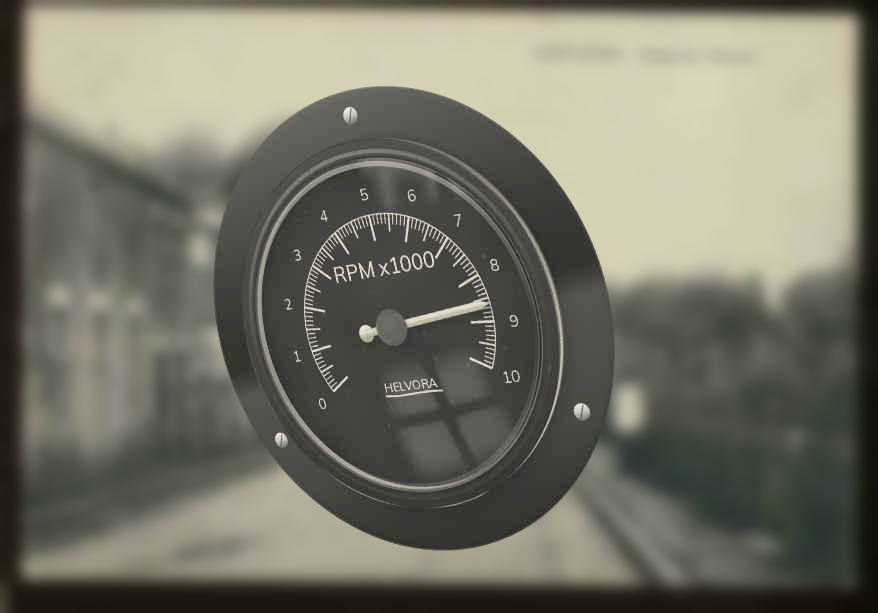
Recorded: 8600 rpm
